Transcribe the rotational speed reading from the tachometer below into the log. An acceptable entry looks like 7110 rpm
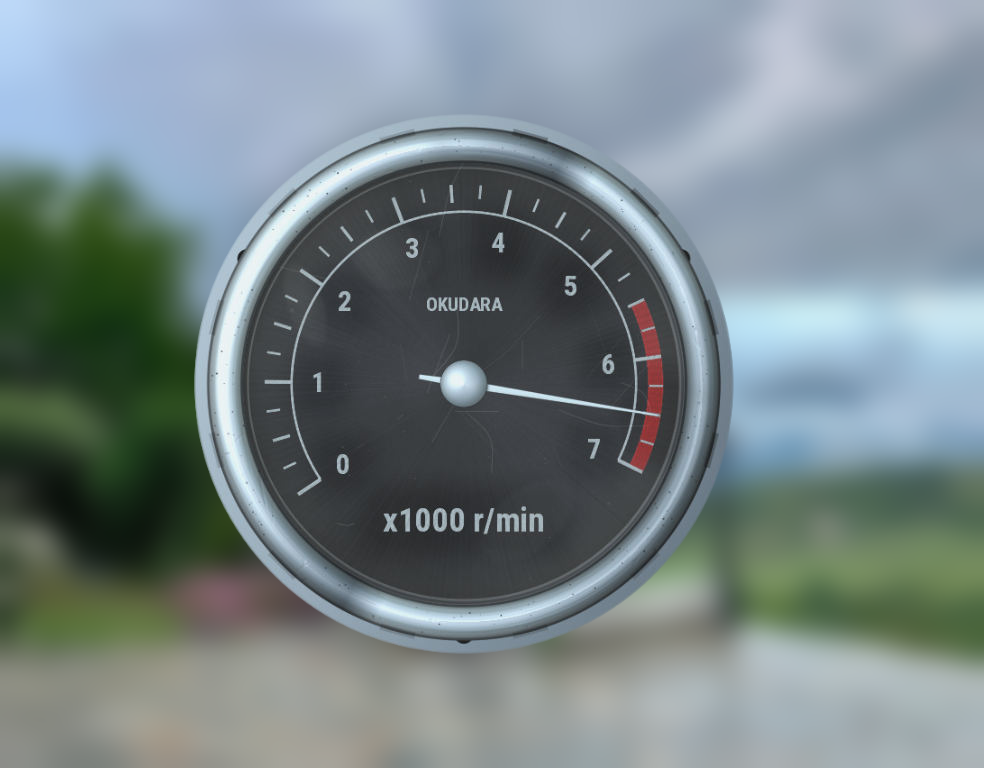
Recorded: 6500 rpm
